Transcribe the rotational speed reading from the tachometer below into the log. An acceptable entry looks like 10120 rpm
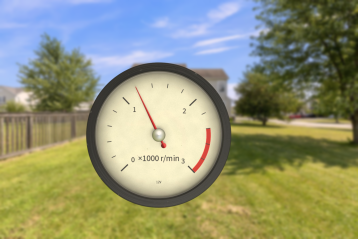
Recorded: 1200 rpm
